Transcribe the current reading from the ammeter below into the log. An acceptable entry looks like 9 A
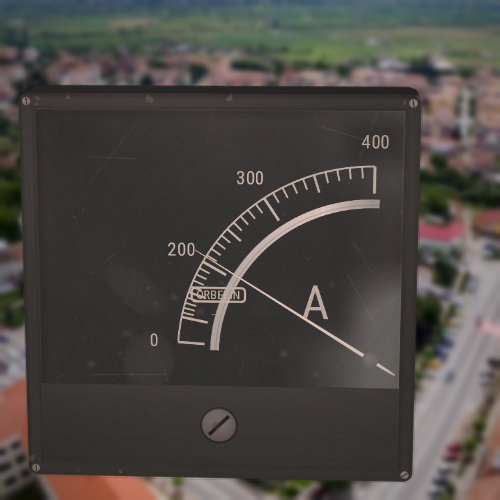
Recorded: 210 A
